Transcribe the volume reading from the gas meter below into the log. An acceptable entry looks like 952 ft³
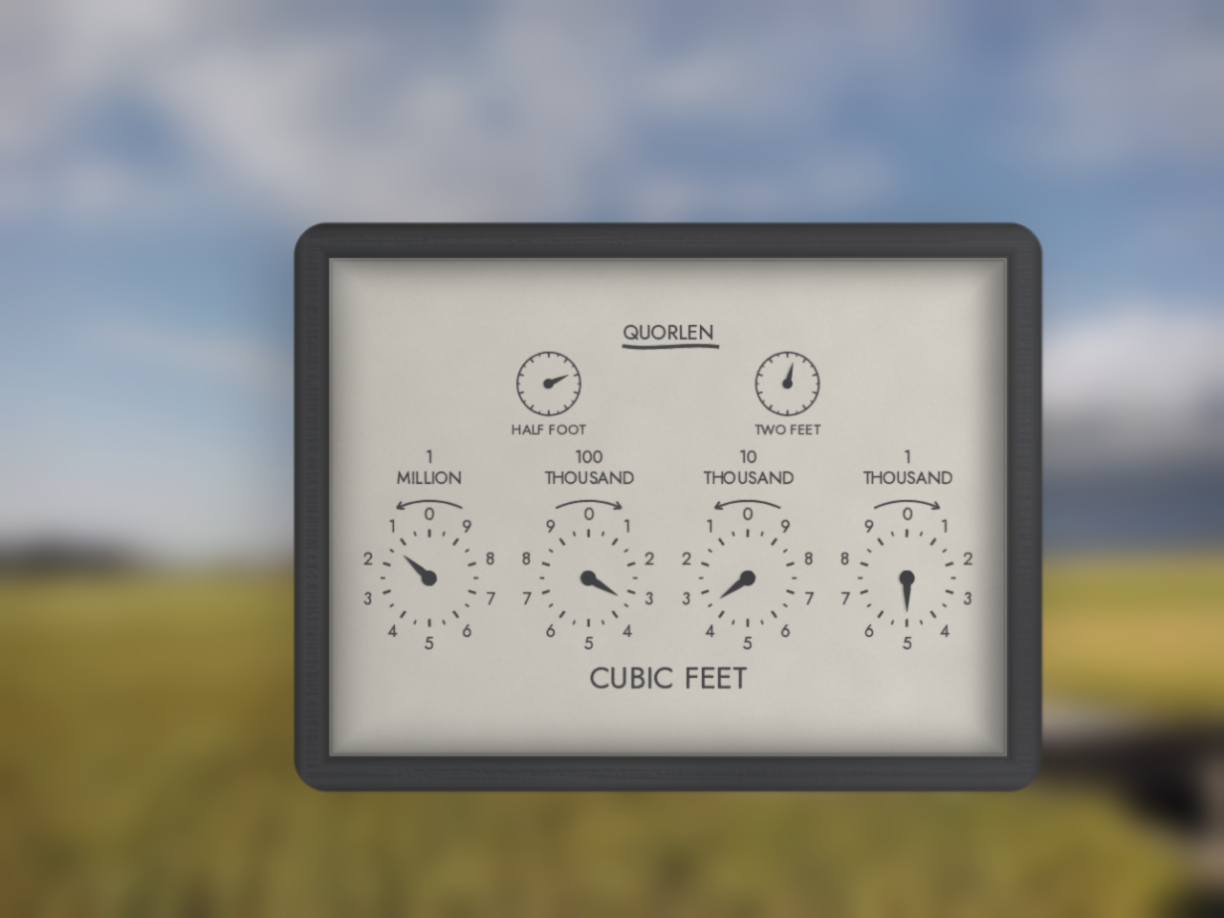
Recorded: 133500 ft³
